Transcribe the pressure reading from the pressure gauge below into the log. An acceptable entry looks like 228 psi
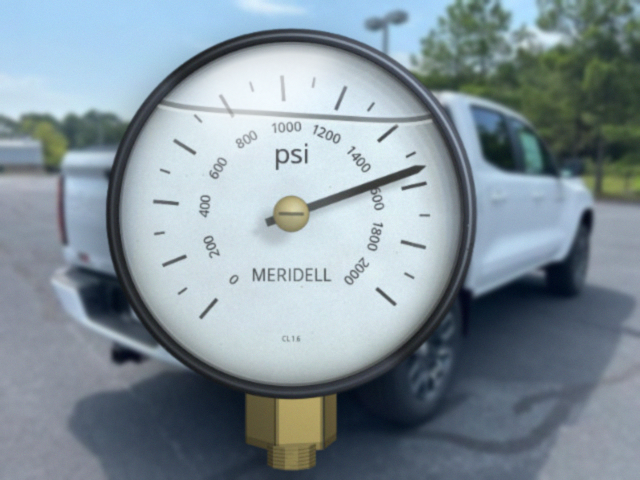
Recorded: 1550 psi
